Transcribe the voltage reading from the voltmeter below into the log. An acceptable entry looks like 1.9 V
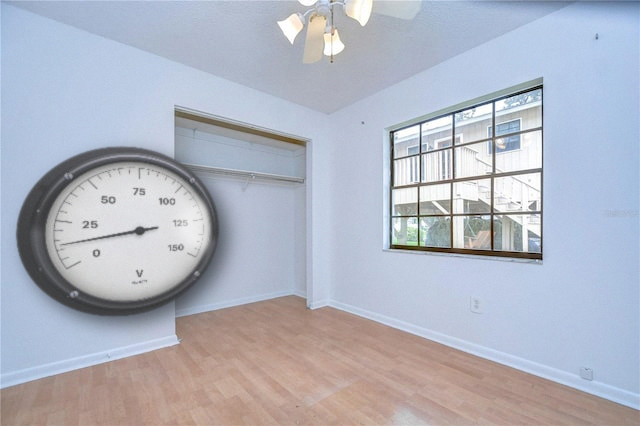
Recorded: 12.5 V
